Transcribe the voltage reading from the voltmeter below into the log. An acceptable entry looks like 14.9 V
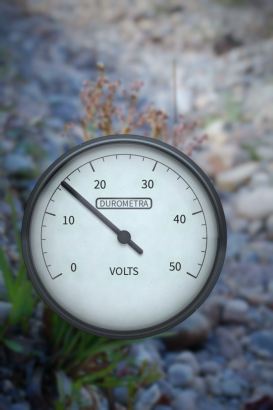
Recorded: 15 V
